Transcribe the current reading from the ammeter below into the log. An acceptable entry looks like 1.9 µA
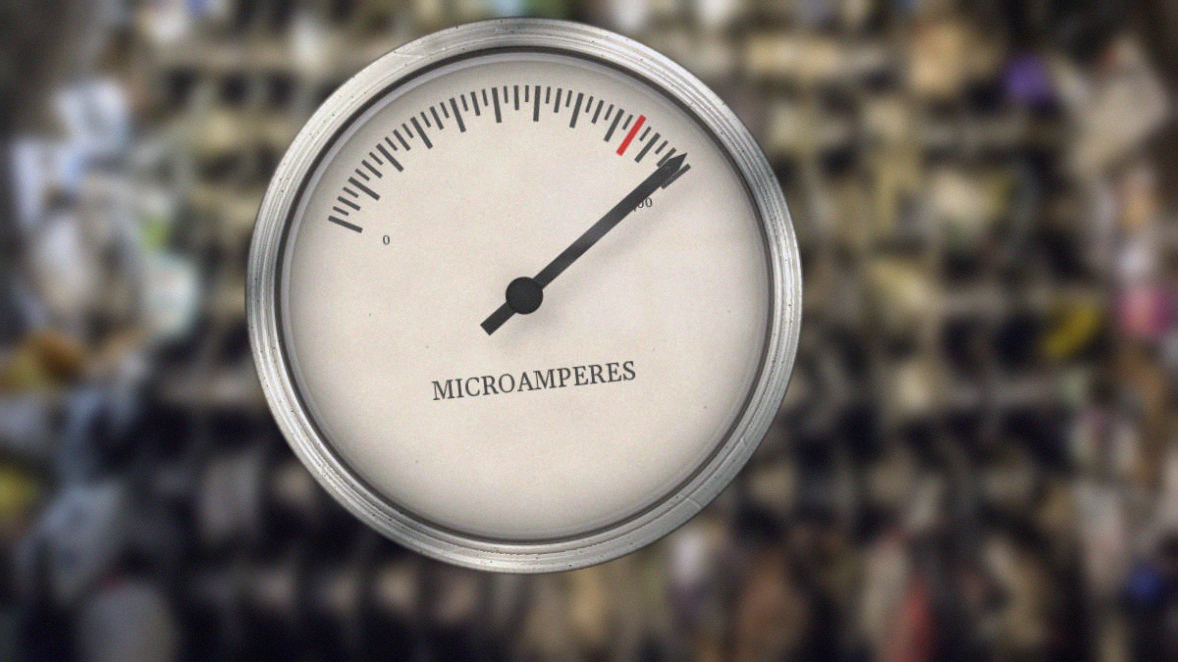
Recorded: 390 µA
